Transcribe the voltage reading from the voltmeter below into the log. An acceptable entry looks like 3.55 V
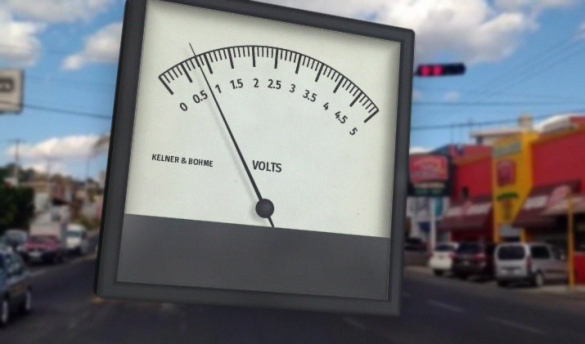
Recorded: 0.8 V
